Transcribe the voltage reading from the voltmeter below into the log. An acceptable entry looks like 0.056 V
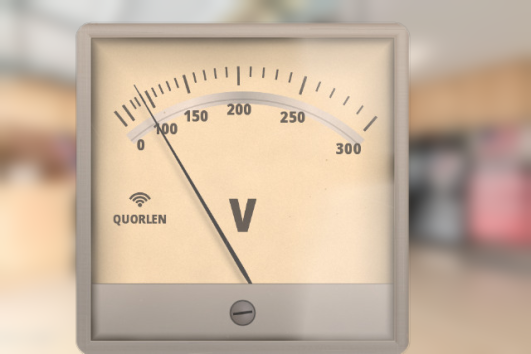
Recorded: 90 V
